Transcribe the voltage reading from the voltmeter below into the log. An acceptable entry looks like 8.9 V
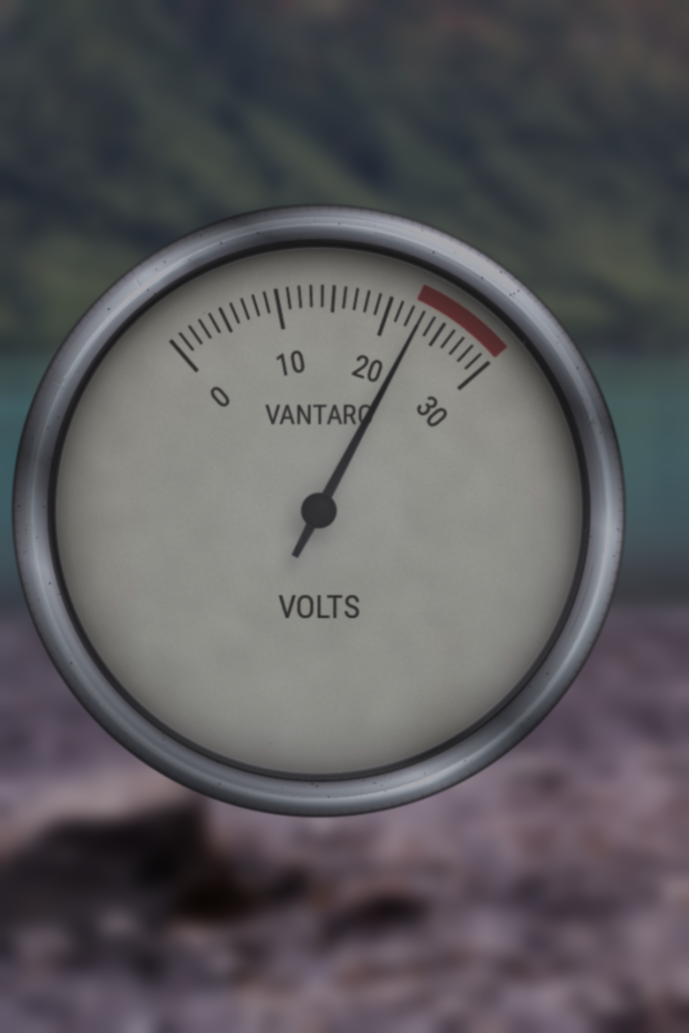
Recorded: 23 V
